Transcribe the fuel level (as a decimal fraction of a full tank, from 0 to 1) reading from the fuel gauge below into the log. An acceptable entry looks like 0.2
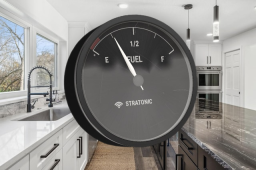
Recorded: 0.25
